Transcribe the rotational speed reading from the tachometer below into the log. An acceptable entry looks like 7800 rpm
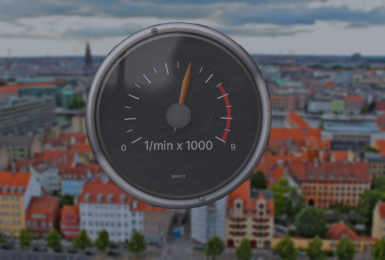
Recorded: 5000 rpm
